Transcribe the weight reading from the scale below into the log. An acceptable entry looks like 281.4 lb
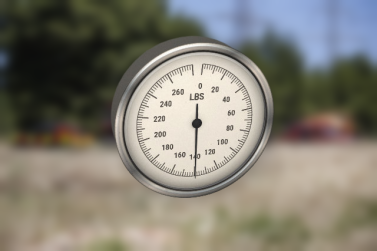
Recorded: 140 lb
